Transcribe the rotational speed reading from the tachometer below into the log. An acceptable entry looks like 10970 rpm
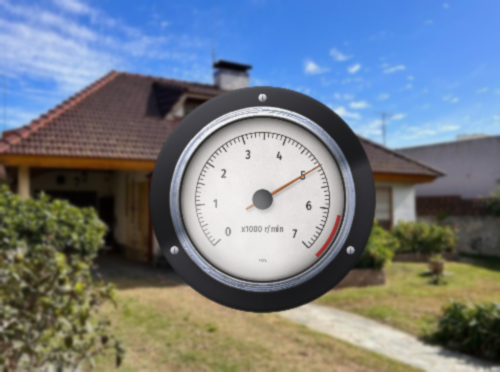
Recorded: 5000 rpm
